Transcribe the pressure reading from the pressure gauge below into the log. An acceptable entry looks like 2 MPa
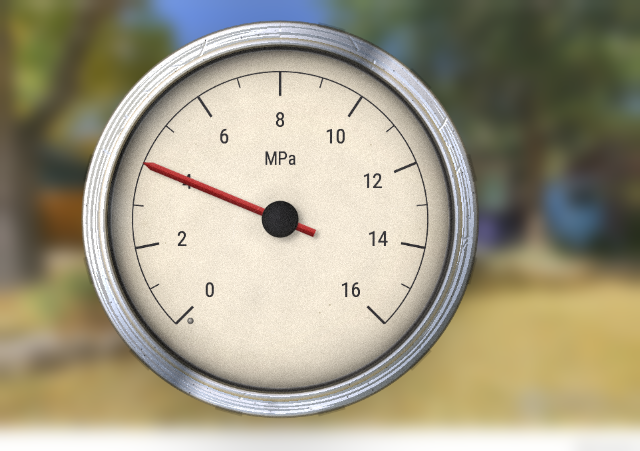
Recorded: 4 MPa
